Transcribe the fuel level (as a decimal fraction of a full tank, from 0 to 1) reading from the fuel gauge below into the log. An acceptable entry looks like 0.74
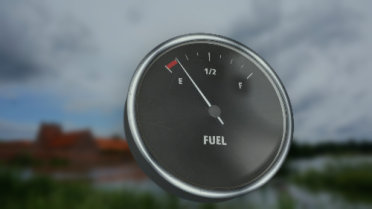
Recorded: 0.125
